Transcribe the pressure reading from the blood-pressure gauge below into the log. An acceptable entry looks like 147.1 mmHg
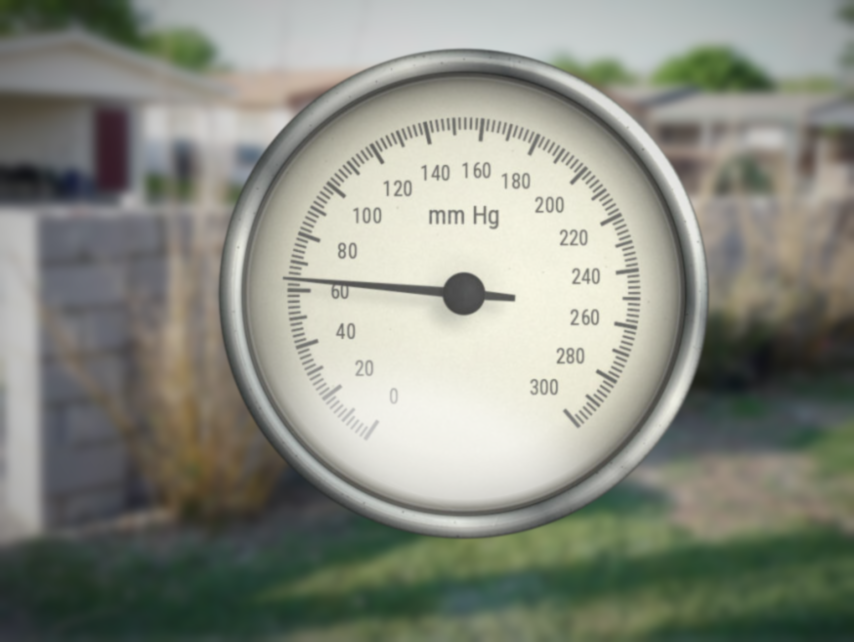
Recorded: 64 mmHg
